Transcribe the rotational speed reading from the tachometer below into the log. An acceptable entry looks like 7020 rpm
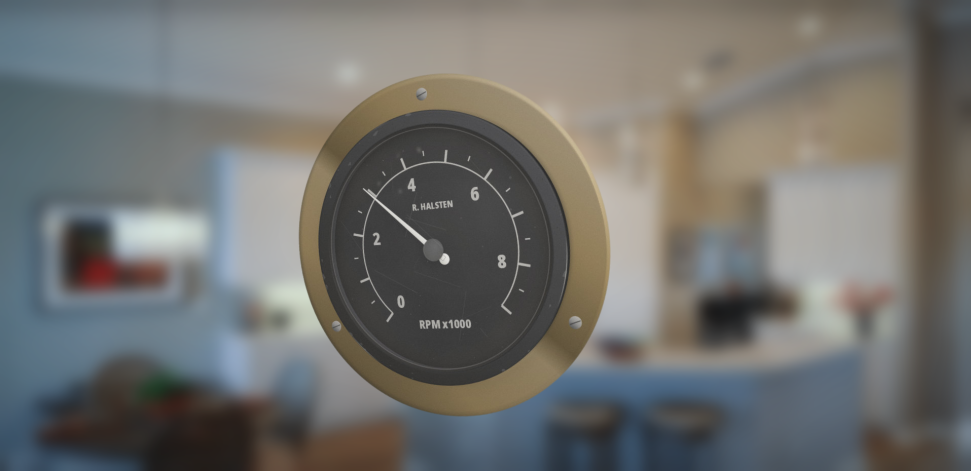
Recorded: 3000 rpm
